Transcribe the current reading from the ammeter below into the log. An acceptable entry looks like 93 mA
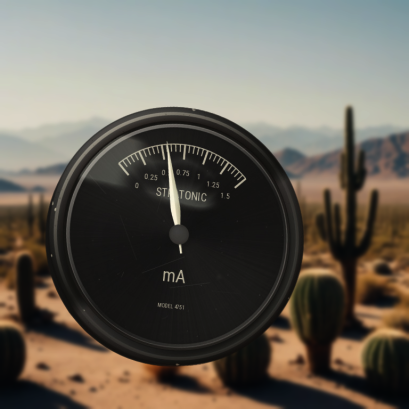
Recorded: 0.55 mA
